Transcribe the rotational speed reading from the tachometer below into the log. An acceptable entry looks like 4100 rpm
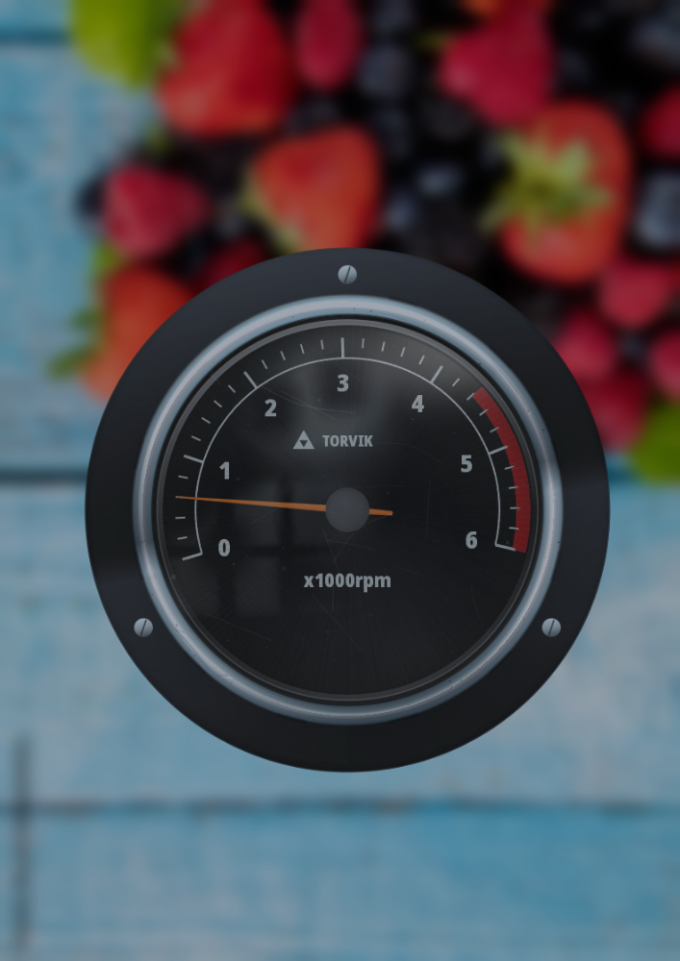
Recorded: 600 rpm
